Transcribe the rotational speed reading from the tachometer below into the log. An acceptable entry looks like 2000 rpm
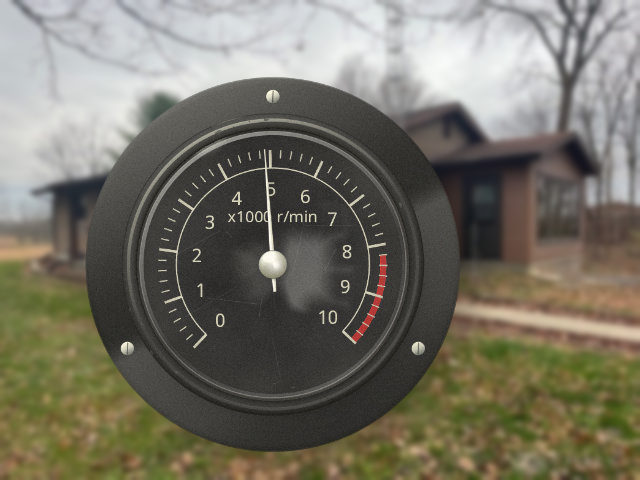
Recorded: 4900 rpm
